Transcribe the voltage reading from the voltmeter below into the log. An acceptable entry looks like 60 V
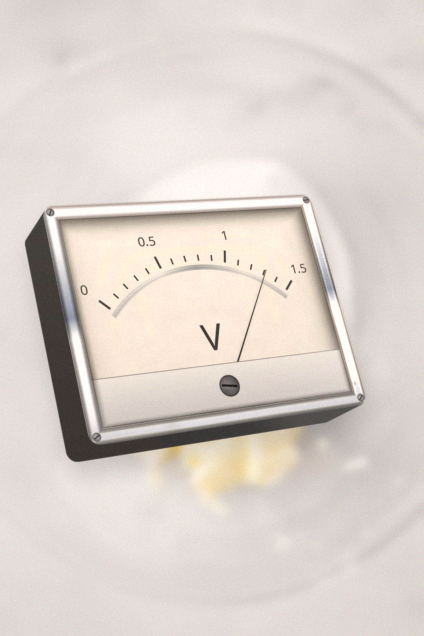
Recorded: 1.3 V
